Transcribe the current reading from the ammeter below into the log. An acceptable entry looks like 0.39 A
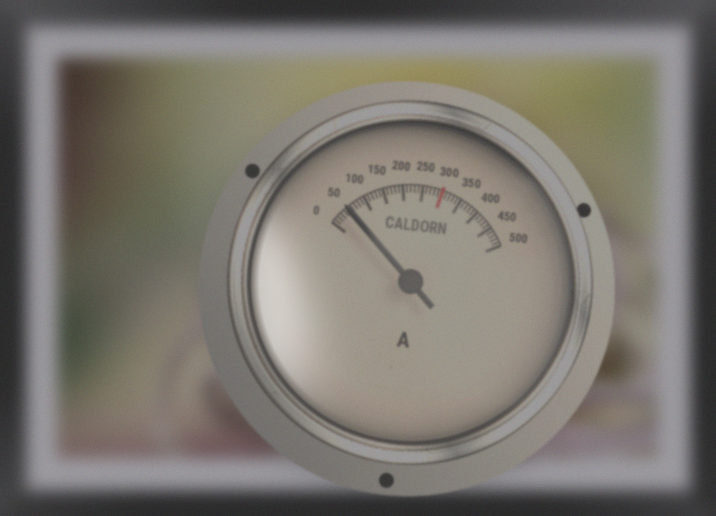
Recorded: 50 A
